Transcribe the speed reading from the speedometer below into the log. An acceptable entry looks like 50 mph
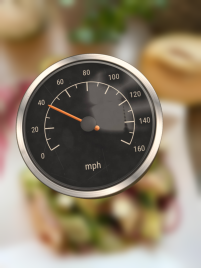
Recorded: 40 mph
